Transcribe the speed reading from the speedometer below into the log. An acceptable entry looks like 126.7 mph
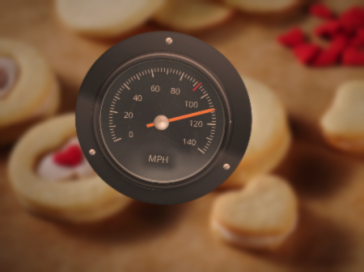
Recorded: 110 mph
